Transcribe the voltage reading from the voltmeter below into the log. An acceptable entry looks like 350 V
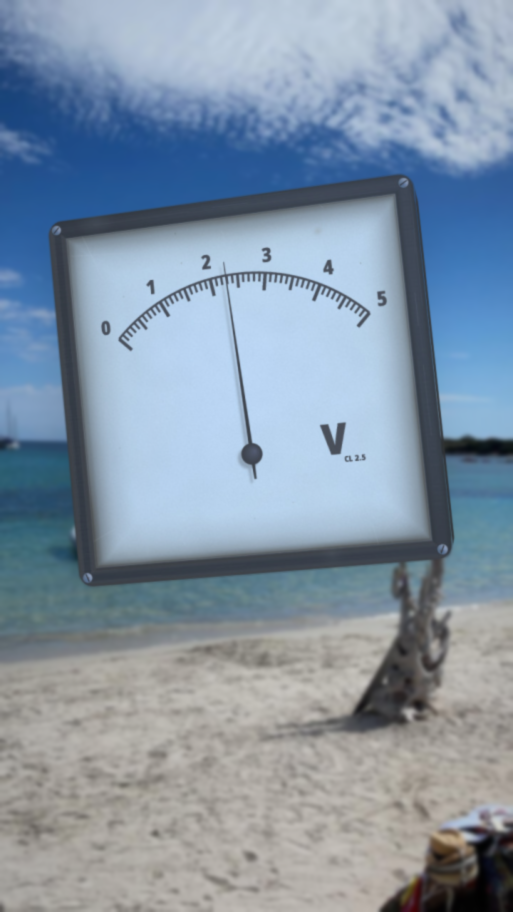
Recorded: 2.3 V
